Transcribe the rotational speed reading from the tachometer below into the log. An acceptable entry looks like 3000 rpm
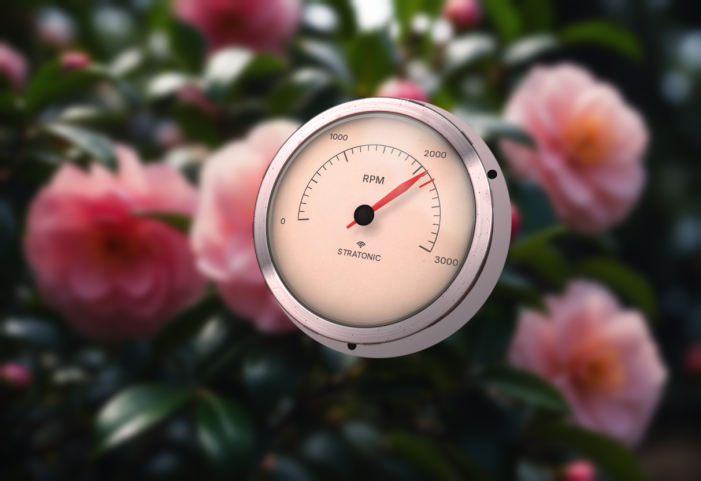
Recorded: 2100 rpm
